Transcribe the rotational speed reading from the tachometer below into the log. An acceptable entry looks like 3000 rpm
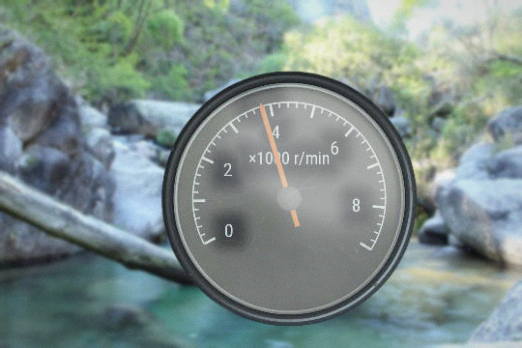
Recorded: 3800 rpm
